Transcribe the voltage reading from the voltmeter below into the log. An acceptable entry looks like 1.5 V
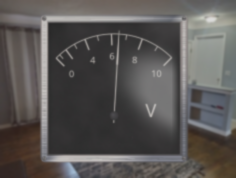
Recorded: 6.5 V
